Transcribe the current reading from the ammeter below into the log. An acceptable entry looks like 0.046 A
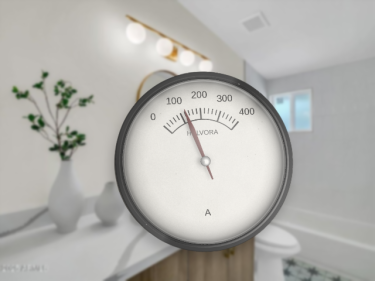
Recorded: 120 A
